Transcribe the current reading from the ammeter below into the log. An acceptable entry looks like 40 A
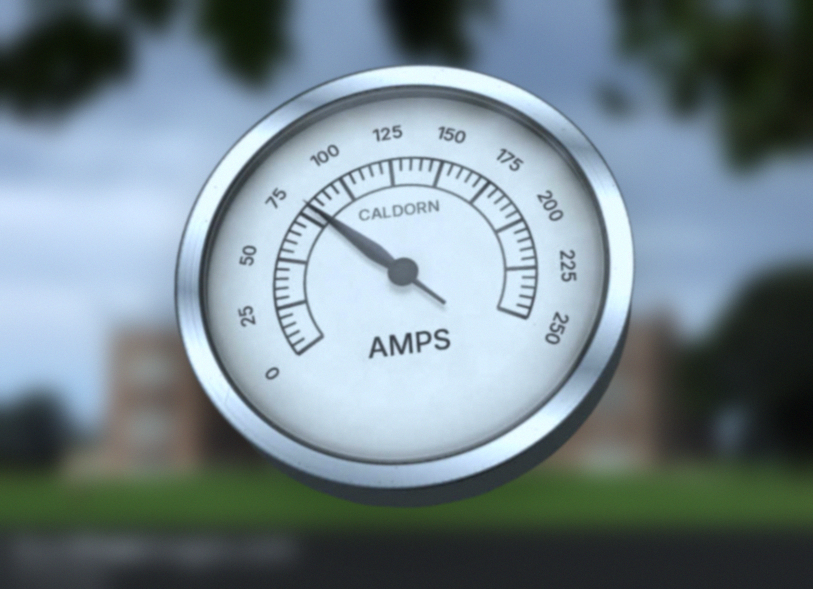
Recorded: 80 A
